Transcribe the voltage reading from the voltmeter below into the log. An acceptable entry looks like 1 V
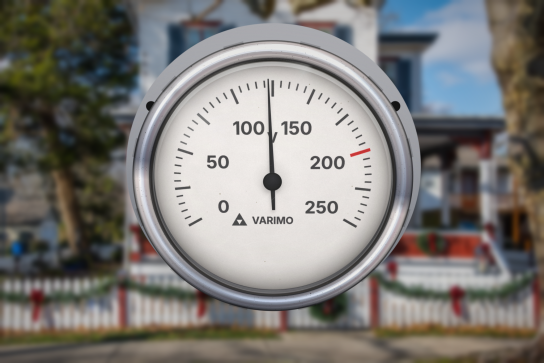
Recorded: 122.5 V
